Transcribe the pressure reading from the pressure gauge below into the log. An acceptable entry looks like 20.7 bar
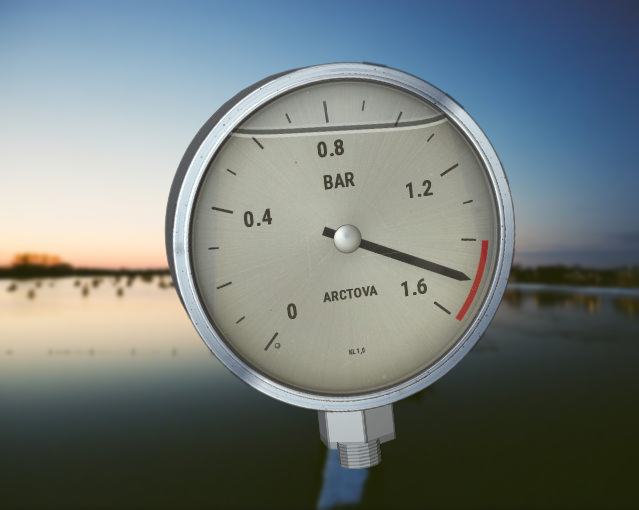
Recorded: 1.5 bar
